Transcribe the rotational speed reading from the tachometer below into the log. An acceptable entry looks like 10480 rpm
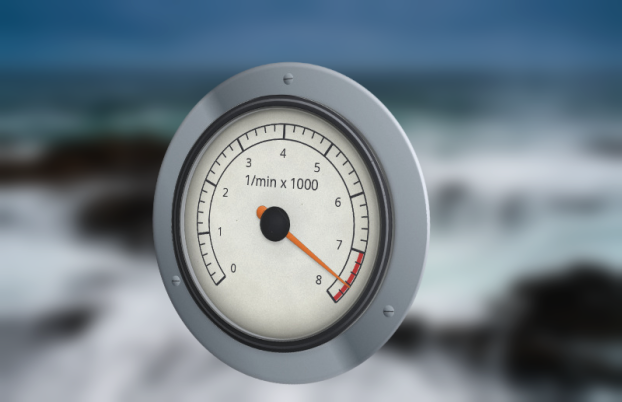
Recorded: 7600 rpm
